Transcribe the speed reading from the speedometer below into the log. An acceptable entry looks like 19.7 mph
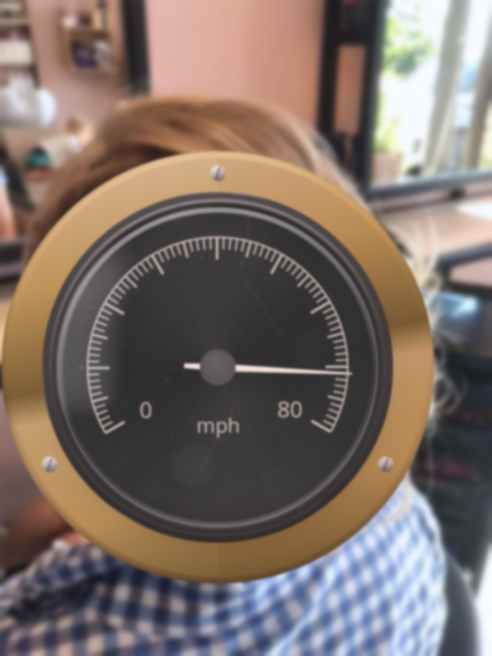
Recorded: 71 mph
